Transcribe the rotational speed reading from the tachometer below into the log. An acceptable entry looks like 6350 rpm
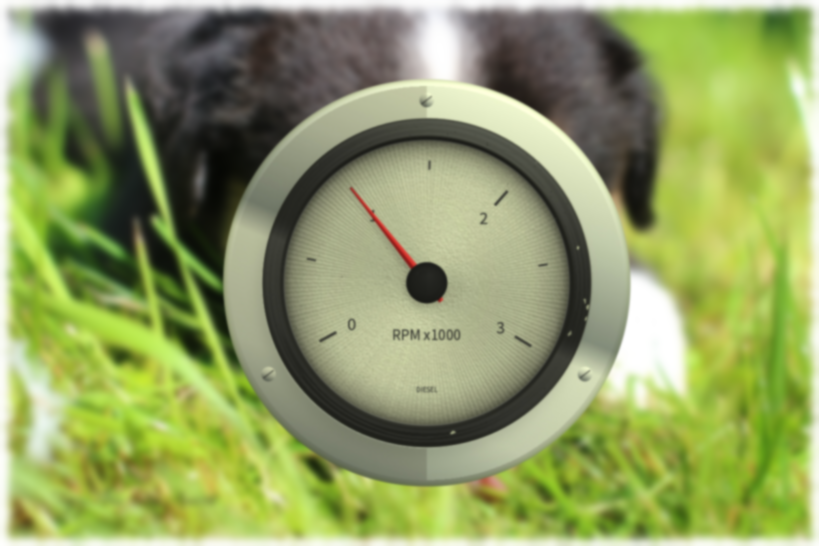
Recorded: 1000 rpm
